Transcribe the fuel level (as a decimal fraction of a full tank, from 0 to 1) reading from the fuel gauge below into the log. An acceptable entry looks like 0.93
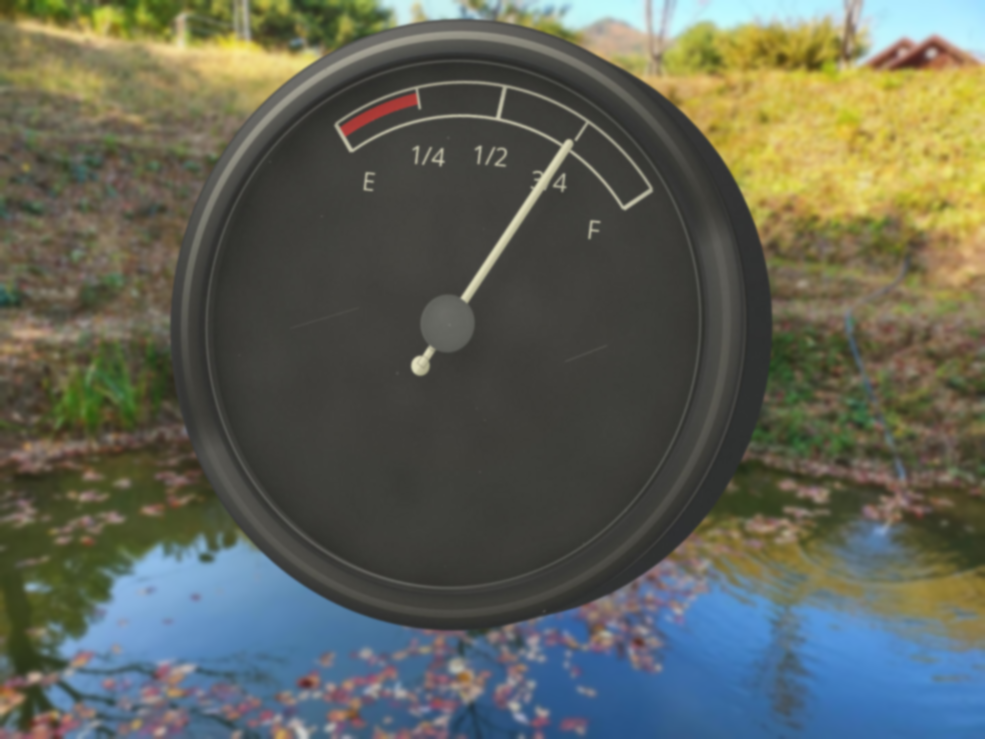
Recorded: 0.75
